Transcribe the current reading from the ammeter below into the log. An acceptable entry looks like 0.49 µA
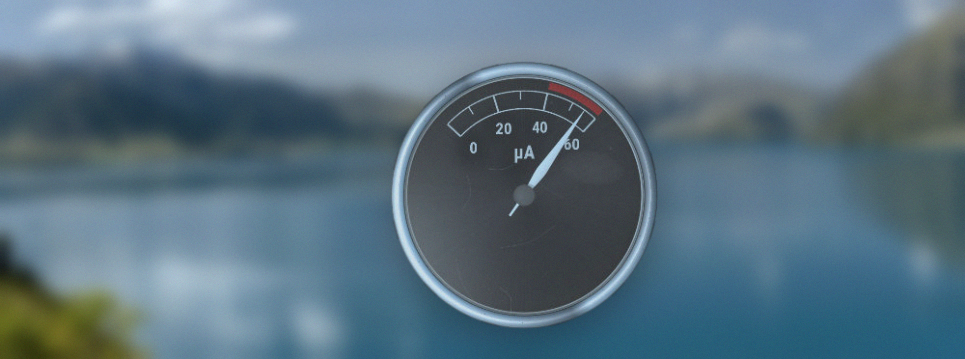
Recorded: 55 µA
